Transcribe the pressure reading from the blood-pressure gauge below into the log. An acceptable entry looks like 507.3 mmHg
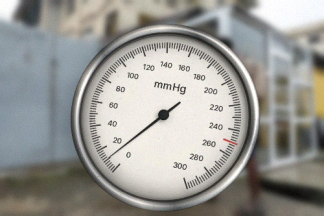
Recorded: 10 mmHg
